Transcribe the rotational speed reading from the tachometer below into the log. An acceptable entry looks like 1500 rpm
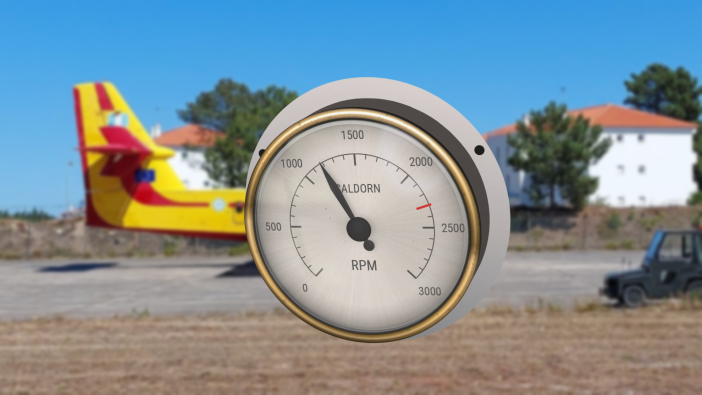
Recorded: 1200 rpm
